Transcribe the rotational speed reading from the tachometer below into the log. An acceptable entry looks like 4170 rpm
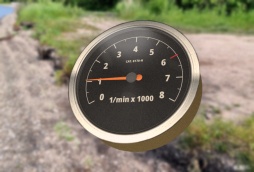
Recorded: 1000 rpm
